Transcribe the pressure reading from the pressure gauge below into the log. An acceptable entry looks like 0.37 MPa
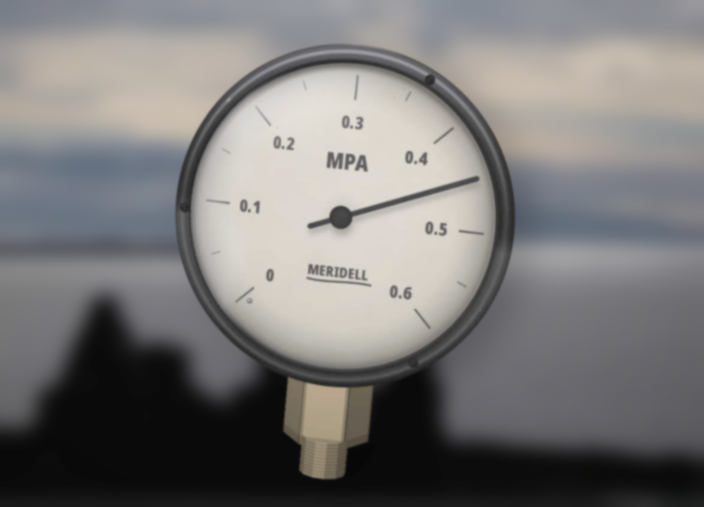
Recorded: 0.45 MPa
